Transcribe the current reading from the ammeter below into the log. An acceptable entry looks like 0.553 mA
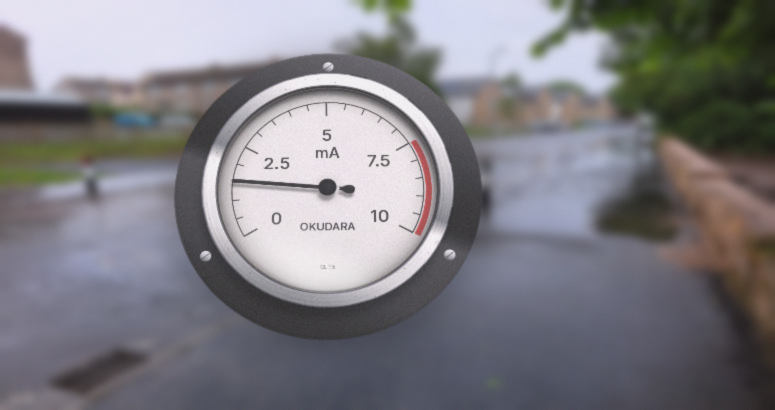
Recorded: 1.5 mA
